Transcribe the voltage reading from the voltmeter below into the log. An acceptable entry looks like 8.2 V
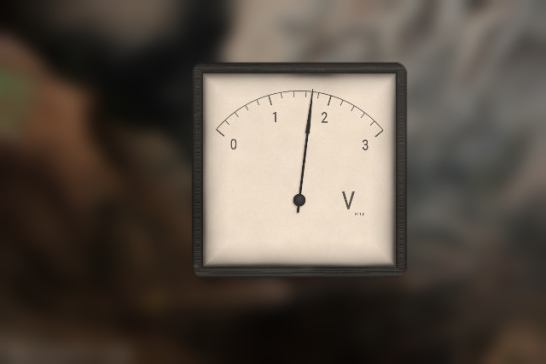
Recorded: 1.7 V
